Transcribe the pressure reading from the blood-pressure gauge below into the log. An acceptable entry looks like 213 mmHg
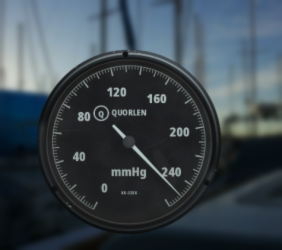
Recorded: 250 mmHg
